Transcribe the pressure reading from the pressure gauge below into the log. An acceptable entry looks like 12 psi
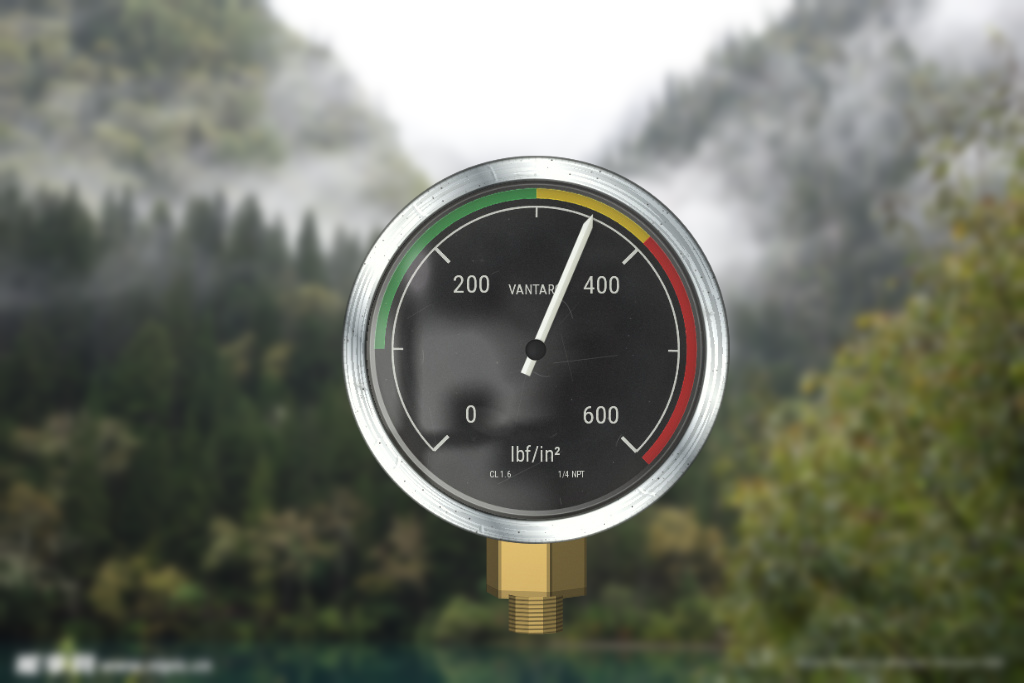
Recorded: 350 psi
